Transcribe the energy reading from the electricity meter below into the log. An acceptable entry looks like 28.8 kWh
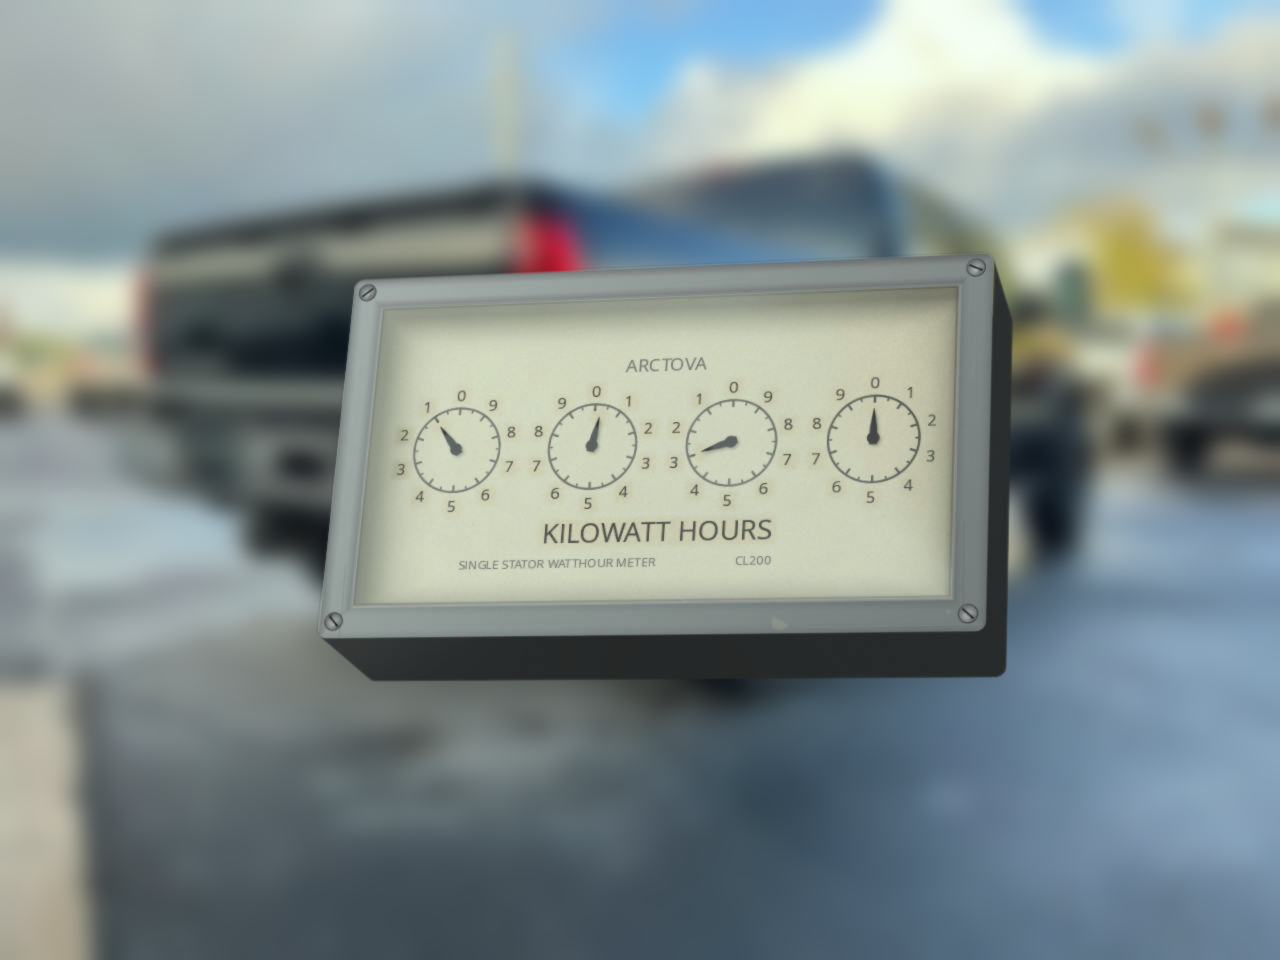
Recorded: 1030 kWh
